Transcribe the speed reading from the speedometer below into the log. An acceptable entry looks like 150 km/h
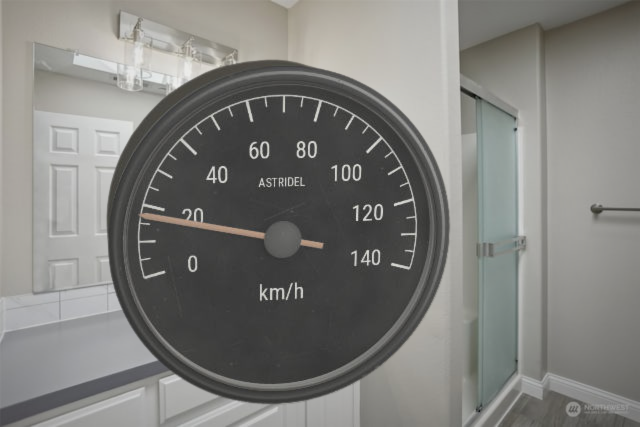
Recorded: 17.5 km/h
